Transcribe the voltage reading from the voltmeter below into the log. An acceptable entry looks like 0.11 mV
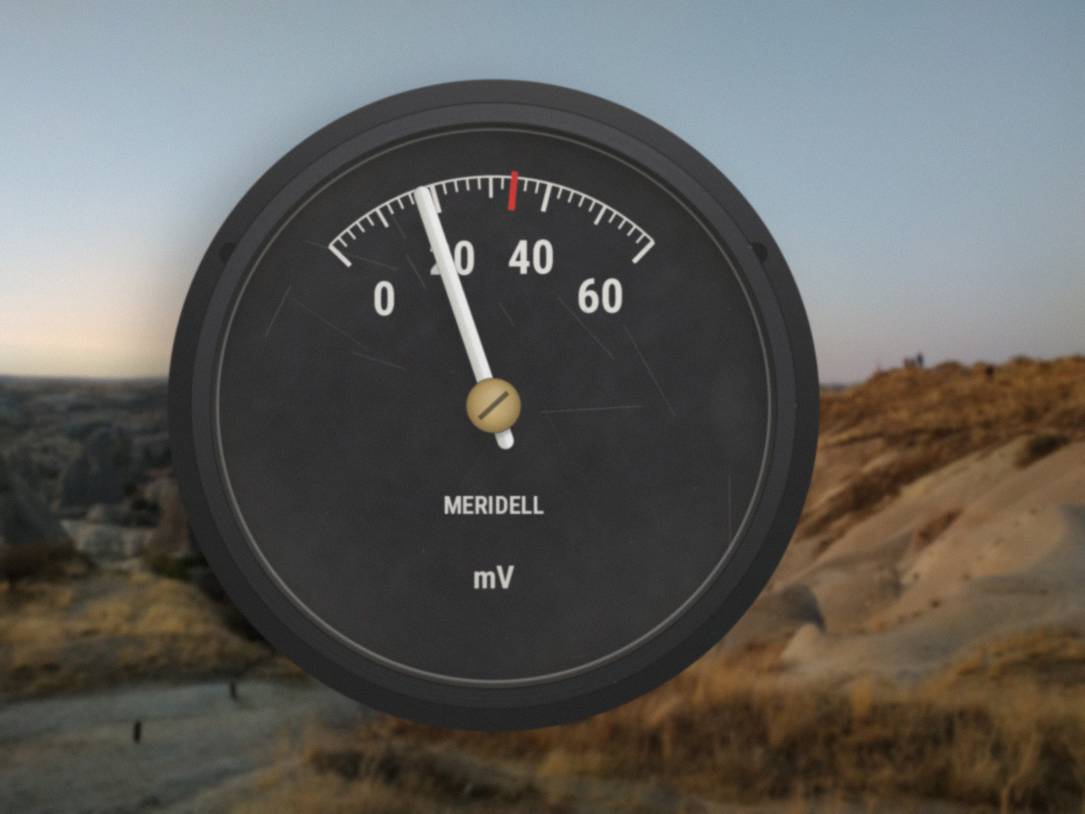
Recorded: 18 mV
